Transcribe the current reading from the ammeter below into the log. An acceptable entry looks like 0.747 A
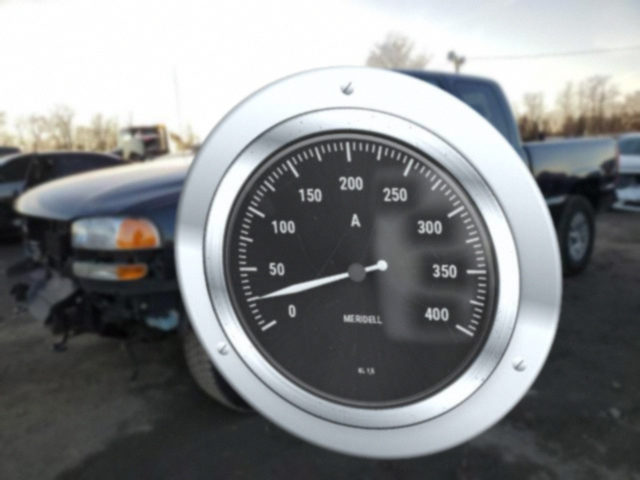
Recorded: 25 A
